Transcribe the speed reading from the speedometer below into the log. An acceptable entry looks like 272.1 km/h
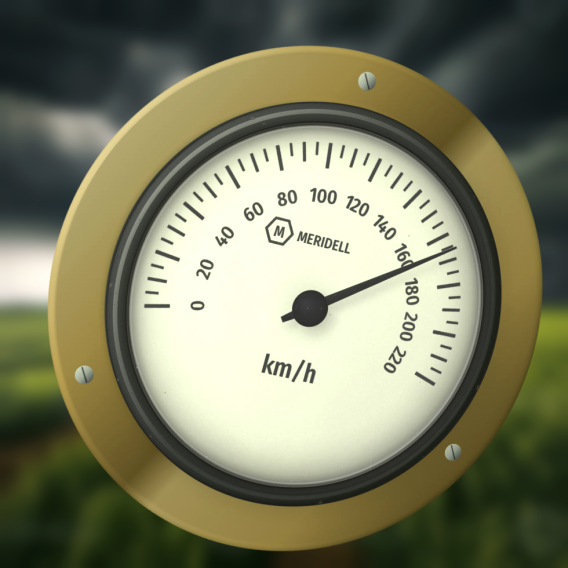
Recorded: 165 km/h
